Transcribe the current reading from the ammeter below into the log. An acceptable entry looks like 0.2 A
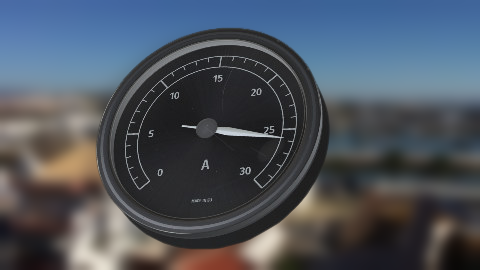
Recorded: 26 A
